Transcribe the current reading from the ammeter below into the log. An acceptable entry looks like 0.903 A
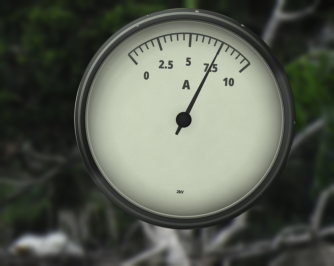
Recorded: 7.5 A
